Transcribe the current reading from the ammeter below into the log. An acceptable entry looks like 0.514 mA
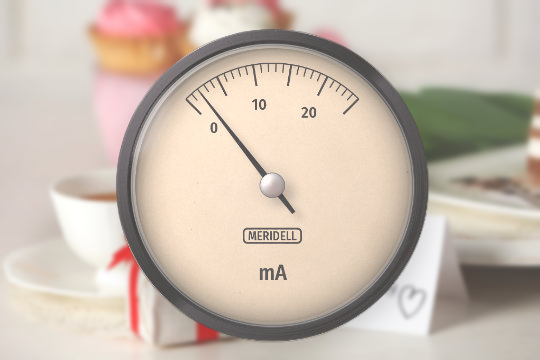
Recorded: 2 mA
